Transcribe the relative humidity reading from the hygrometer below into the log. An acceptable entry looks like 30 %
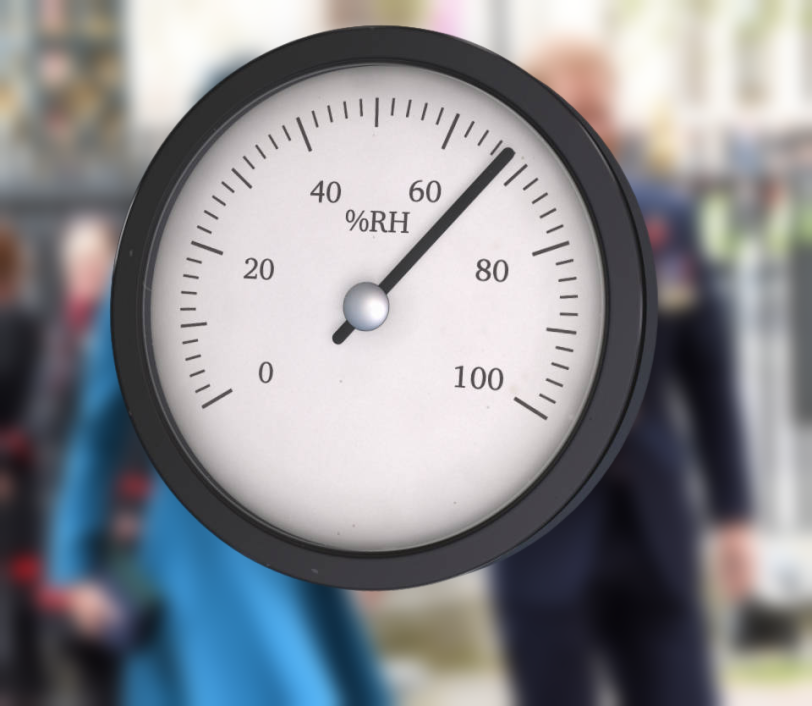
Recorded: 68 %
